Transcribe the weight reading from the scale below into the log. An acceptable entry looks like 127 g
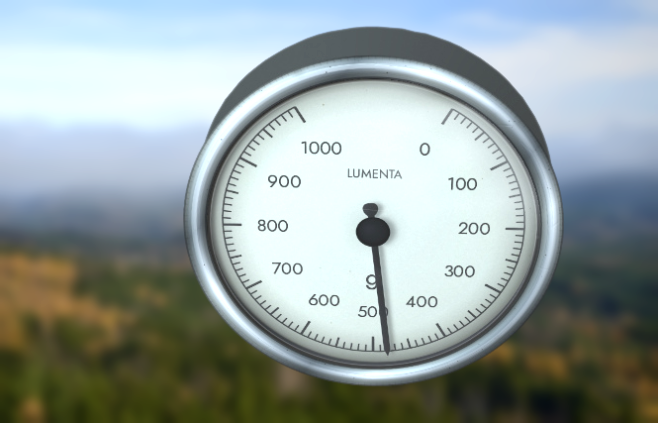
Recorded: 480 g
